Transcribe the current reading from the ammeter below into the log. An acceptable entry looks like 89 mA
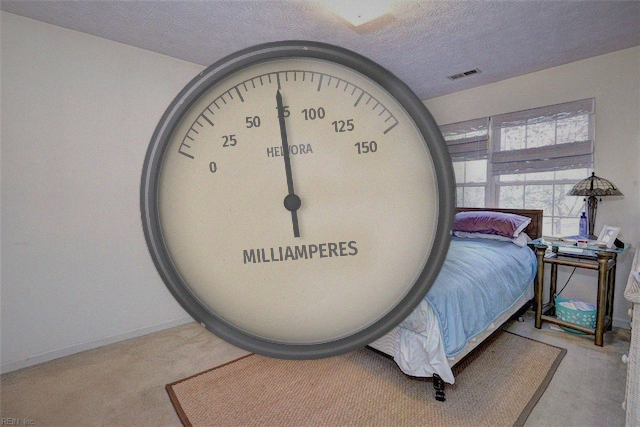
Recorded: 75 mA
